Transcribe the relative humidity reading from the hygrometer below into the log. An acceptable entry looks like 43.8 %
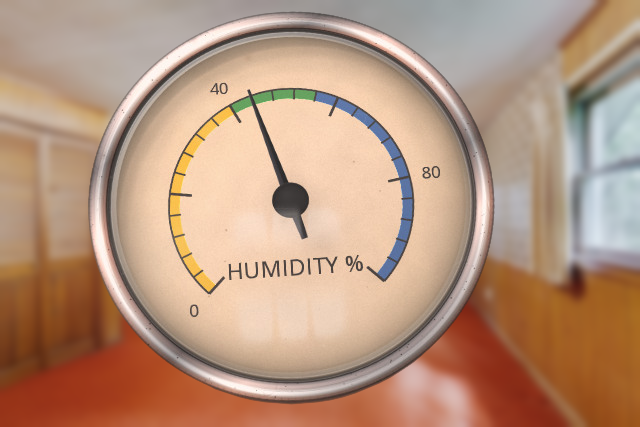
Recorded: 44 %
